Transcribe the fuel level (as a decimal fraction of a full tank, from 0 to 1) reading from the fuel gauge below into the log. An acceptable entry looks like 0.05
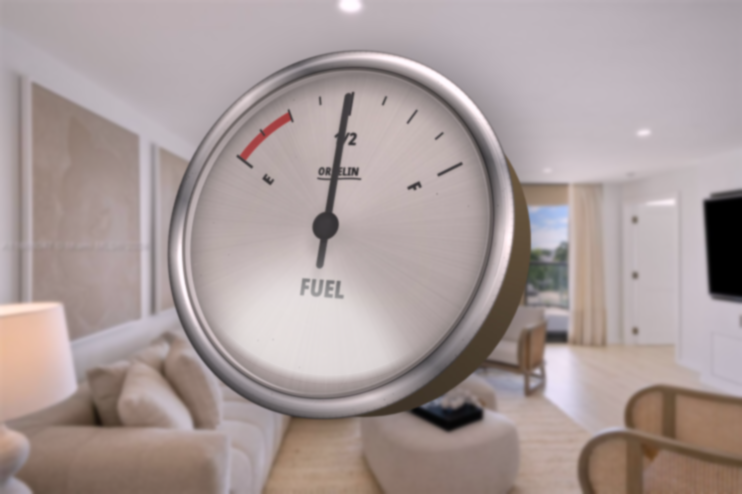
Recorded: 0.5
